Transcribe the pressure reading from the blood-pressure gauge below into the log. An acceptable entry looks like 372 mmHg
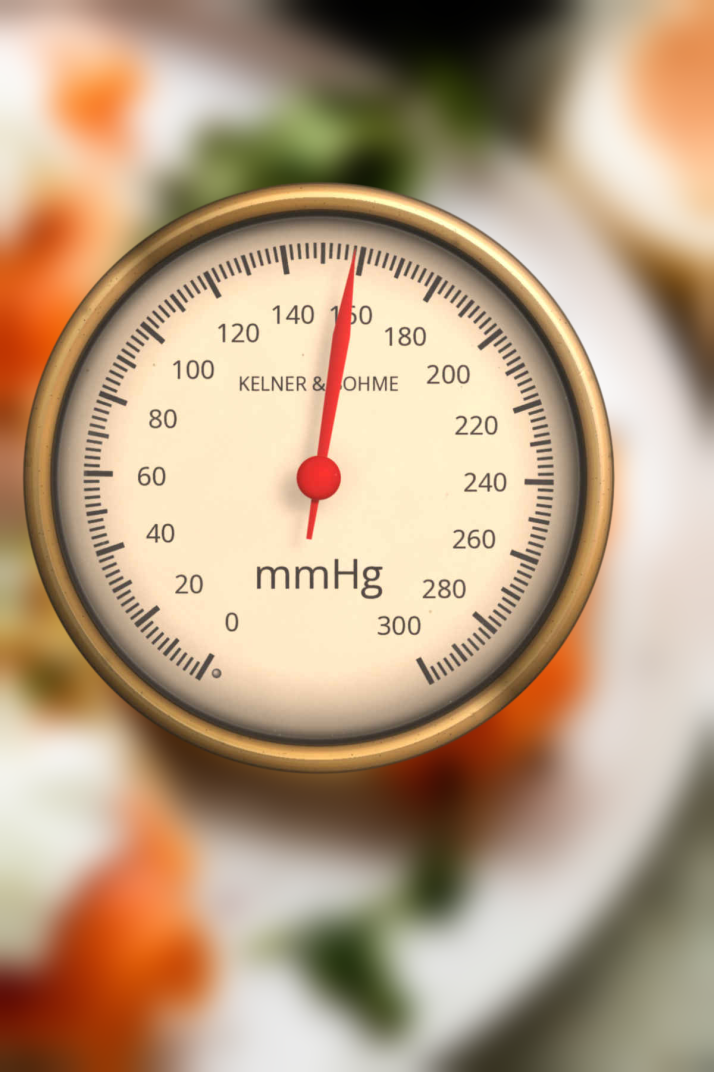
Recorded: 158 mmHg
